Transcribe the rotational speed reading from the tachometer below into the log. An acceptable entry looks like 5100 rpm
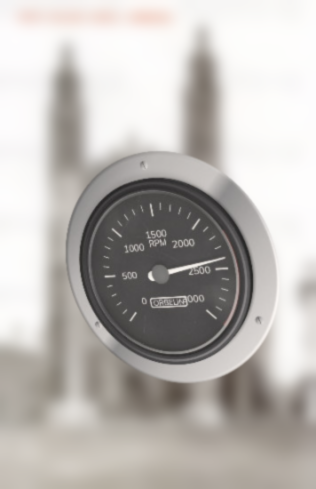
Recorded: 2400 rpm
